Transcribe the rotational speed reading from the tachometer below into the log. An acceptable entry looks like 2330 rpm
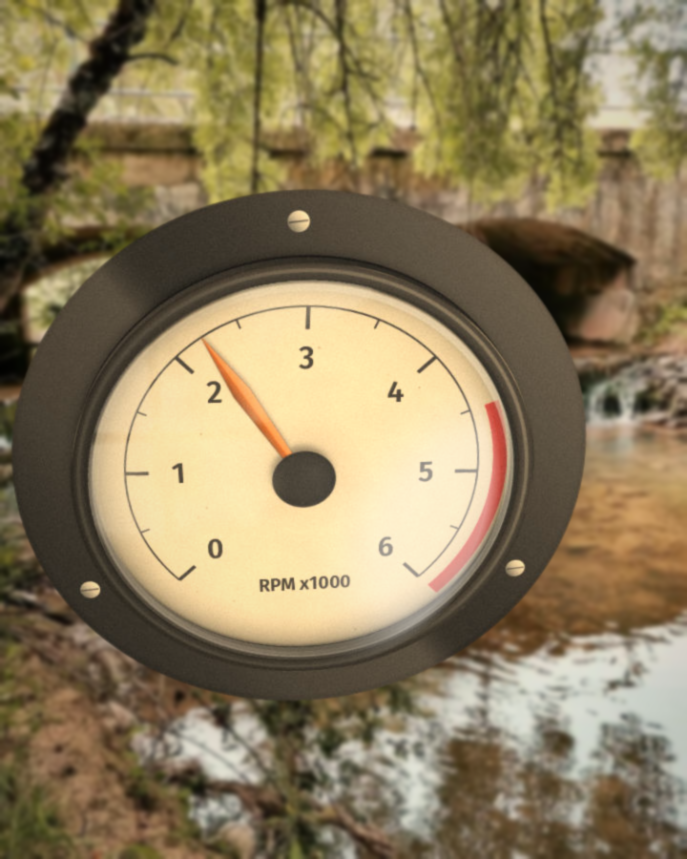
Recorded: 2250 rpm
